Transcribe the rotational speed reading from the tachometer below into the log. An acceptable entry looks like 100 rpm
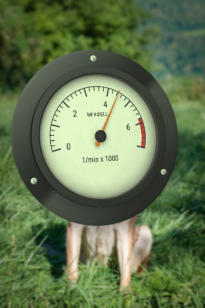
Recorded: 4400 rpm
